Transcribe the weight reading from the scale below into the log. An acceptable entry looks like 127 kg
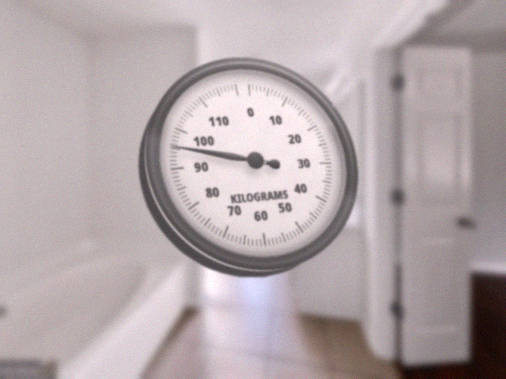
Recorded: 95 kg
